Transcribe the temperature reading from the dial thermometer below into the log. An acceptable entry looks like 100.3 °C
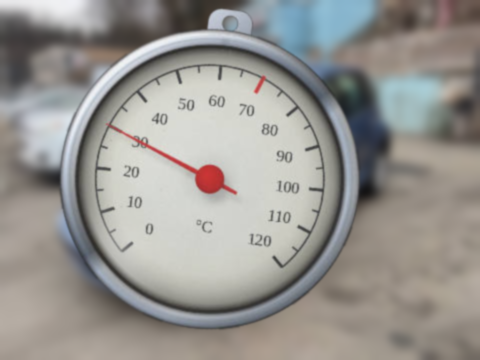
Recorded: 30 °C
